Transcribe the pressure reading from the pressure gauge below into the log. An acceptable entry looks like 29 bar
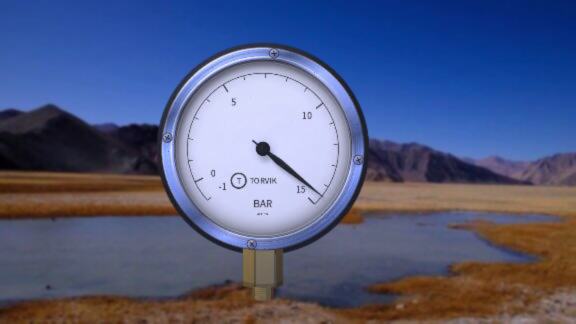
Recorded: 14.5 bar
